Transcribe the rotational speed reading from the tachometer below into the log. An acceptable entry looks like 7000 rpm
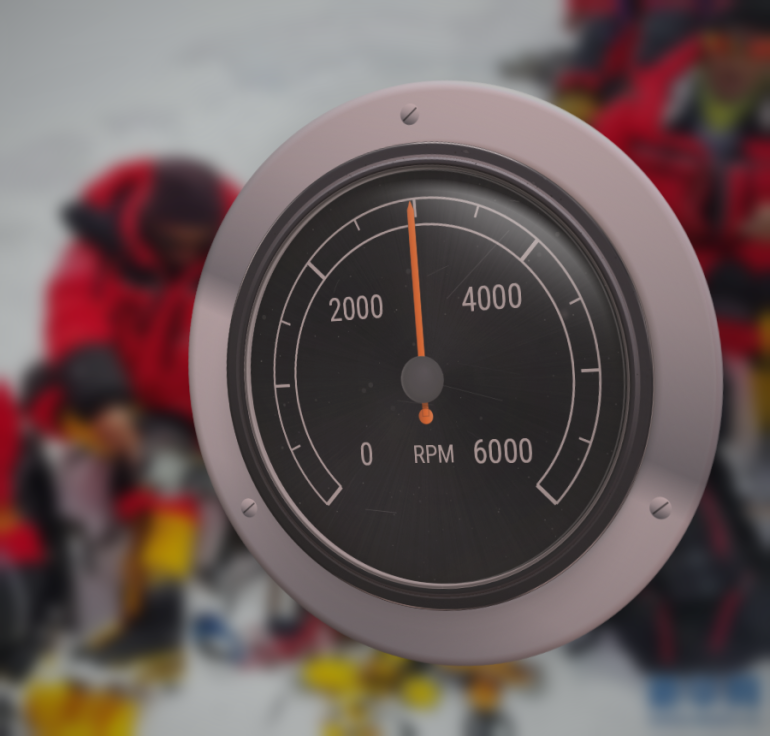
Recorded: 3000 rpm
